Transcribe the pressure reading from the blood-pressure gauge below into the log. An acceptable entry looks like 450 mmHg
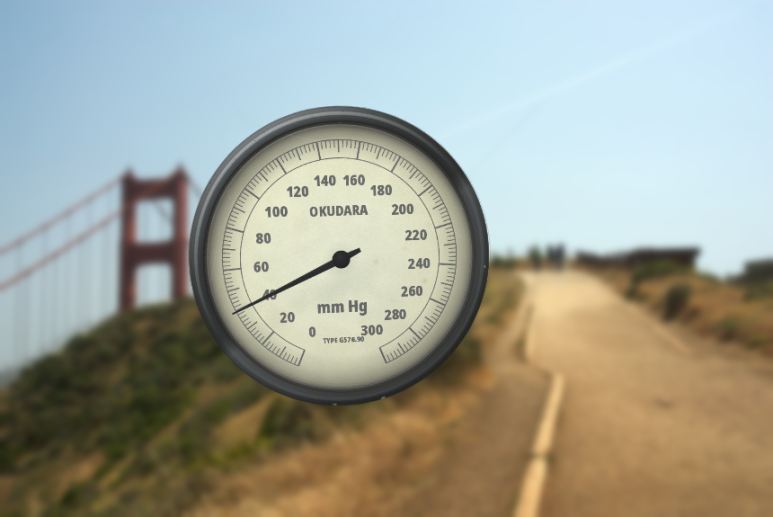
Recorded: 40 mmHg
